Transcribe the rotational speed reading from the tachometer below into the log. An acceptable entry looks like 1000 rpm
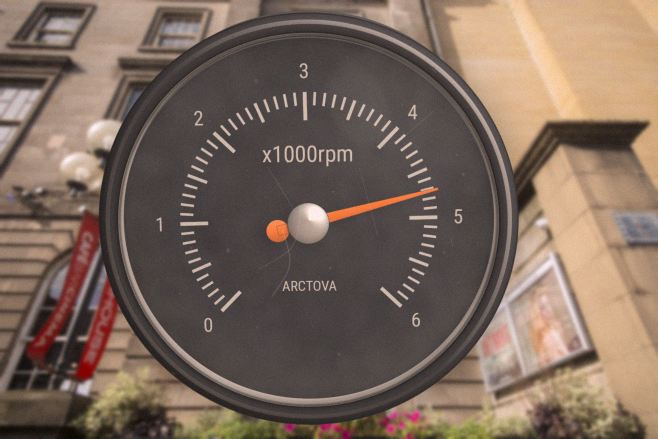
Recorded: 4700 rpm
